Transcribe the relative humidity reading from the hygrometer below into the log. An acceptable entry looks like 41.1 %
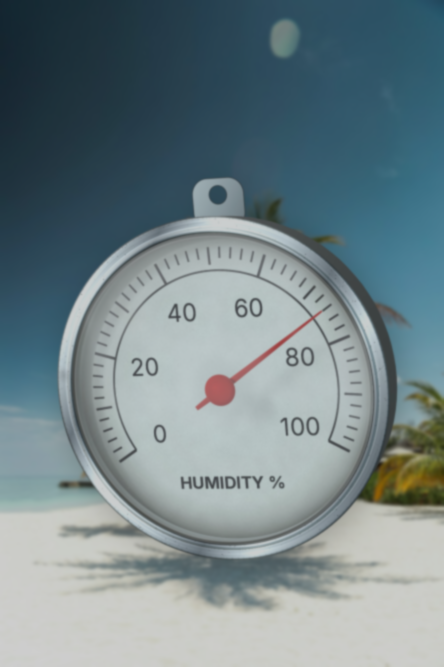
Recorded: 74 %
